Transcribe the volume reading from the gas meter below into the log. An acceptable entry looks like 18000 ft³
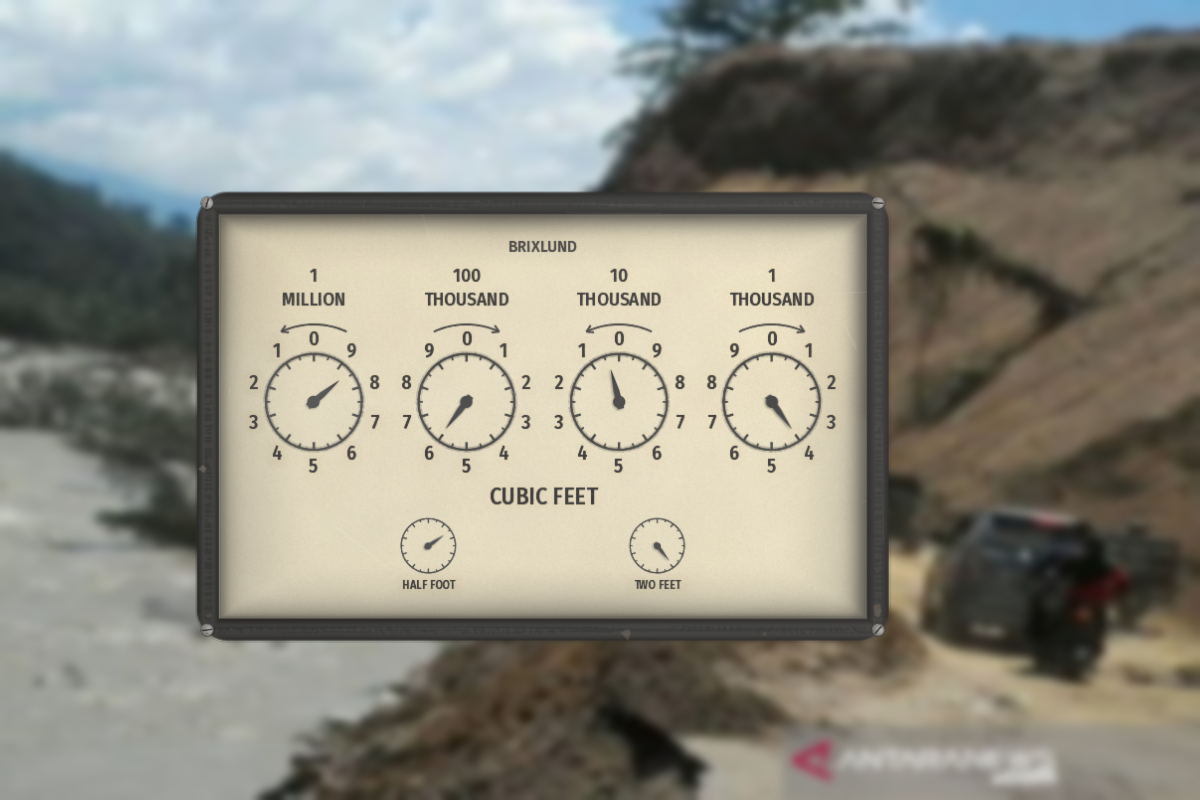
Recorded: 860400 ft³
